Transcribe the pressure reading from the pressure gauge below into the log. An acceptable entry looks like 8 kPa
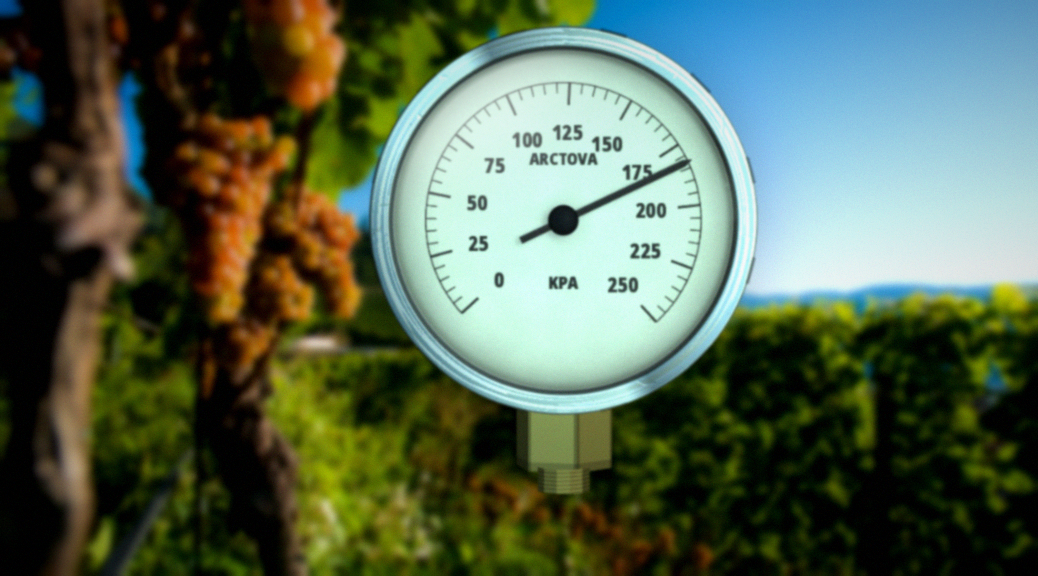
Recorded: 182.5 kPa
